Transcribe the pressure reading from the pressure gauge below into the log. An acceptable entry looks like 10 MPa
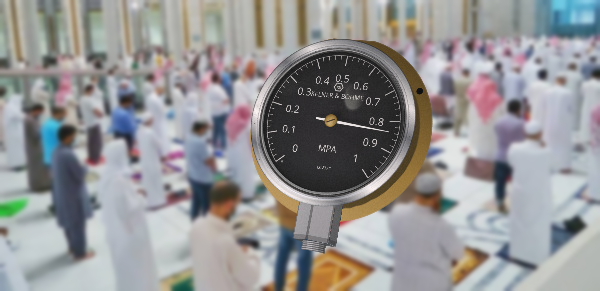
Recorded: 0.84 MPa
